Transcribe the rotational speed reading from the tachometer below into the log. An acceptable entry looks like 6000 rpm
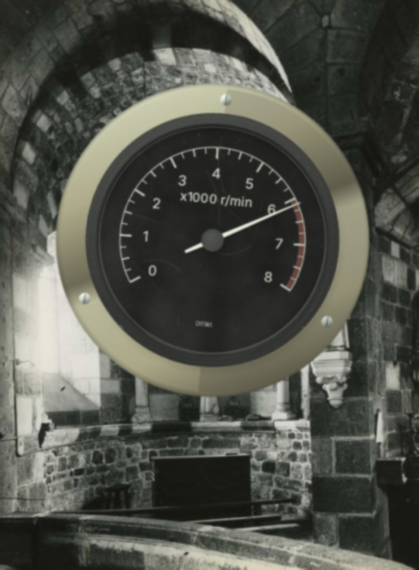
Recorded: 6125 rpm
